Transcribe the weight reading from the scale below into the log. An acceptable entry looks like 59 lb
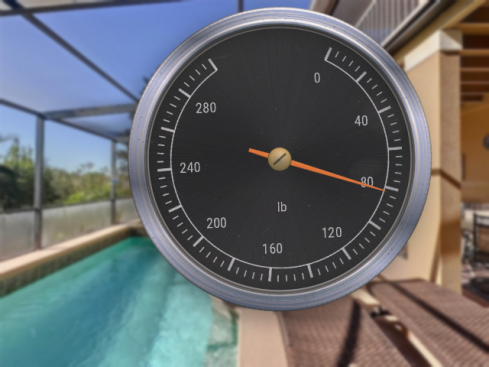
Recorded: 82 lb
